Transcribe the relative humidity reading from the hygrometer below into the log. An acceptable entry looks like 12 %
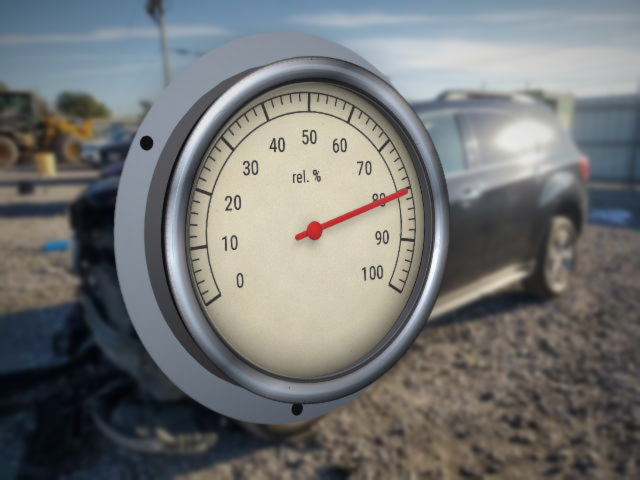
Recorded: 80 %
